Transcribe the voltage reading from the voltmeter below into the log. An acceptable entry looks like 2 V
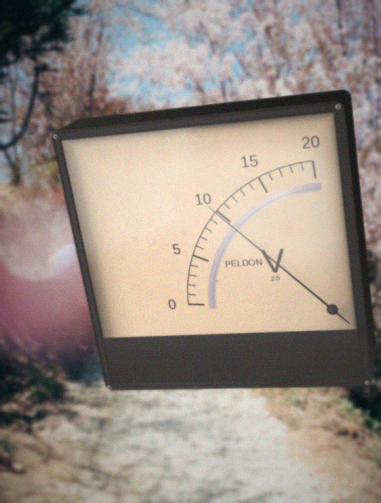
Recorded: 10 V
